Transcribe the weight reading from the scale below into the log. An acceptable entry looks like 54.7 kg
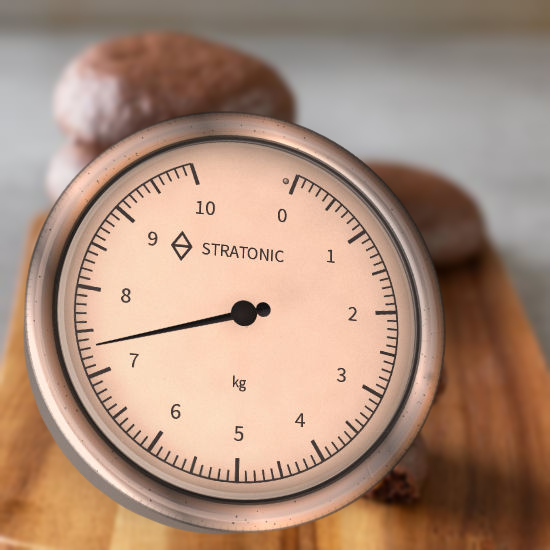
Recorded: 7.3 kg
